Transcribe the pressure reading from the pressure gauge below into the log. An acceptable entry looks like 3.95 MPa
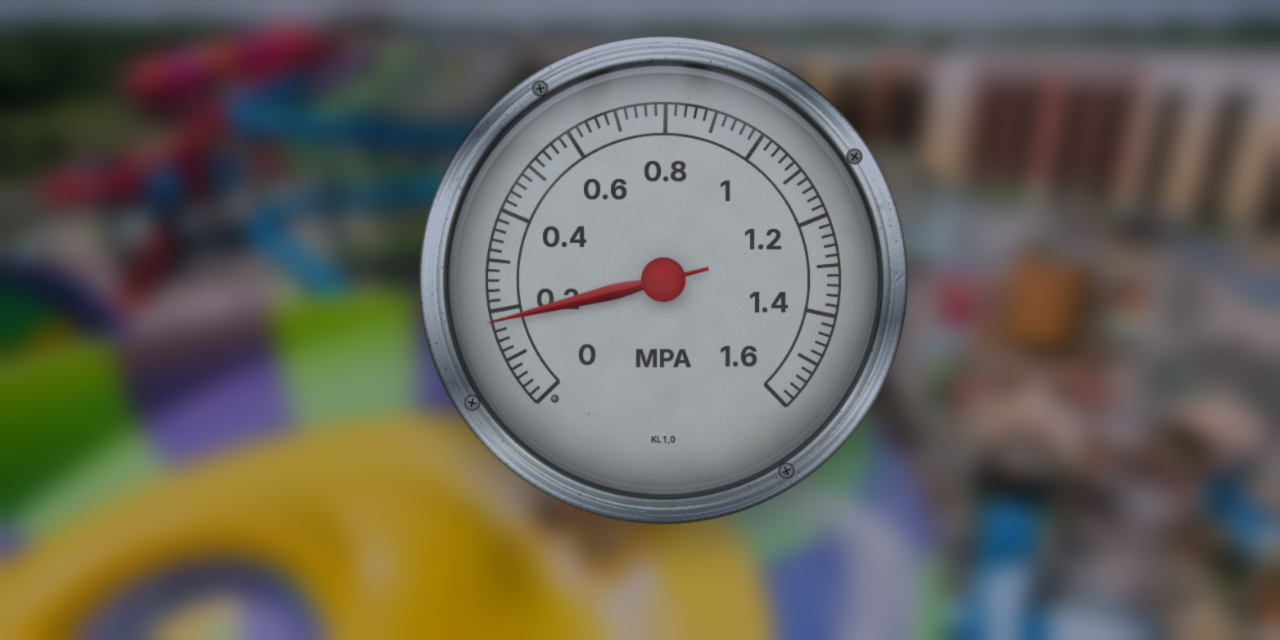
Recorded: 0.18 MPa
